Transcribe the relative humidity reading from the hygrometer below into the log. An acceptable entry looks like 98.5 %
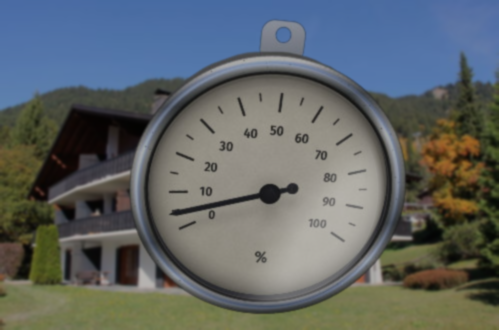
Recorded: 5 %
